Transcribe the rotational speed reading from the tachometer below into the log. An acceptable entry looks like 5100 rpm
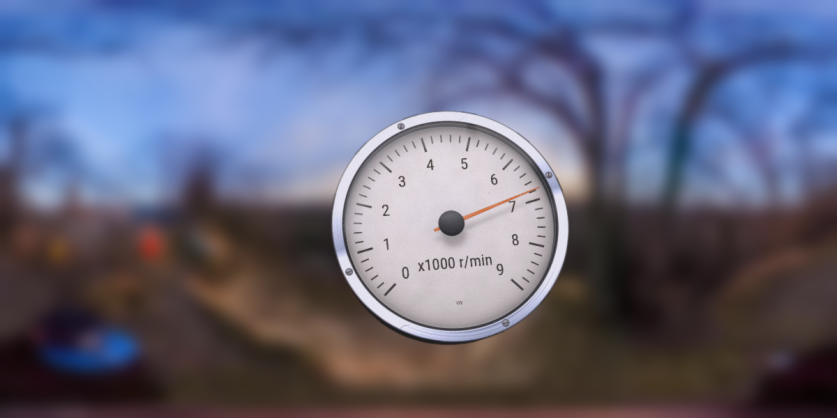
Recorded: 6800 rpm
